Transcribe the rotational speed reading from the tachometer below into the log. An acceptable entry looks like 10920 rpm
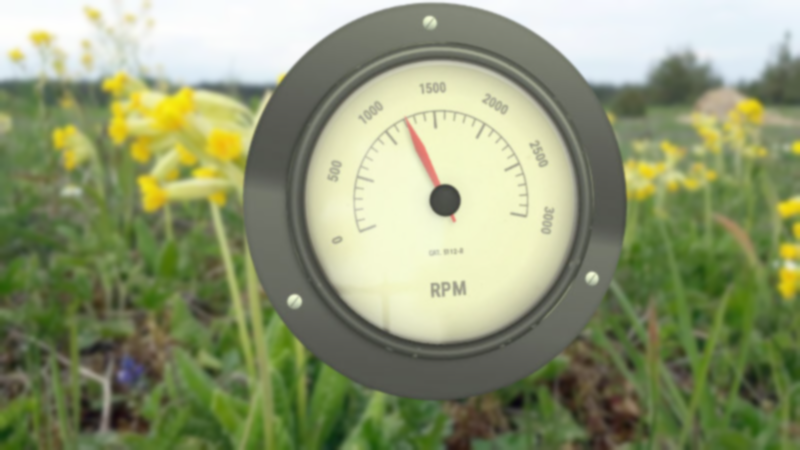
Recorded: 1200 rpm
